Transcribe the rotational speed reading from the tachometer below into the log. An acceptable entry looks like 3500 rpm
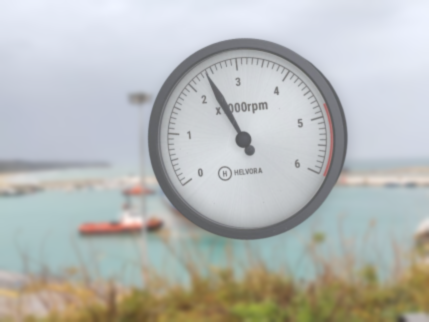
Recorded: 2400 rpm
